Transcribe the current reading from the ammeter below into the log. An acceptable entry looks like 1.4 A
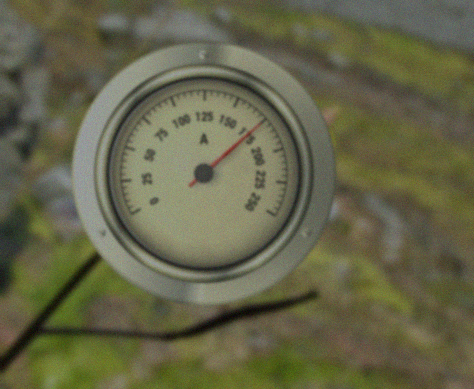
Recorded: 175 A
